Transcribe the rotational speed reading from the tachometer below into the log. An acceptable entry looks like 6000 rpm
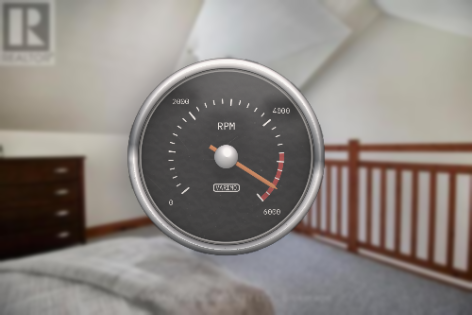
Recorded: 5600 rpm
